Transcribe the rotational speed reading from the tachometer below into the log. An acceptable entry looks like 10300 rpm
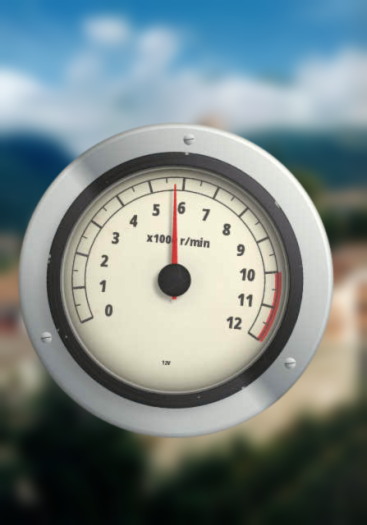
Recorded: 5750 rpm
